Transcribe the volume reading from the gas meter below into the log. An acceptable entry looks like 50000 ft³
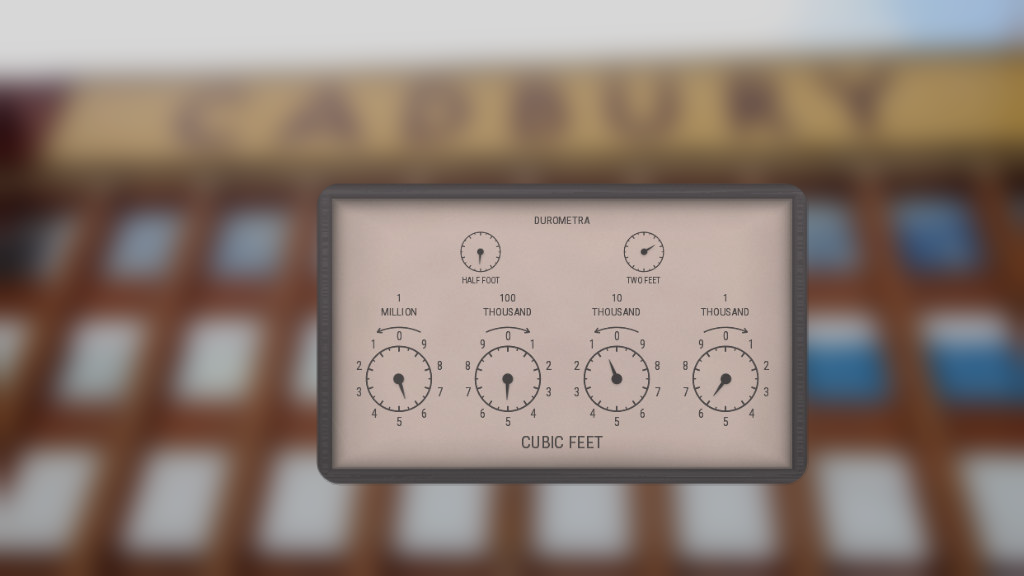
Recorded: 550600 ft³
